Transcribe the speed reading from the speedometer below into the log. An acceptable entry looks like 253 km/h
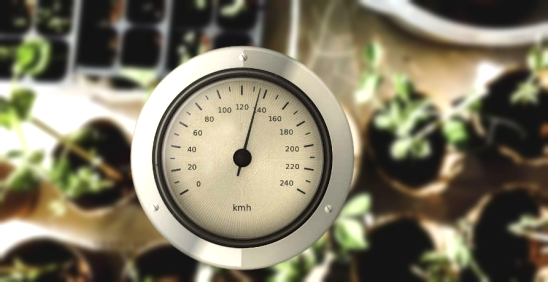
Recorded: 135 km/h
